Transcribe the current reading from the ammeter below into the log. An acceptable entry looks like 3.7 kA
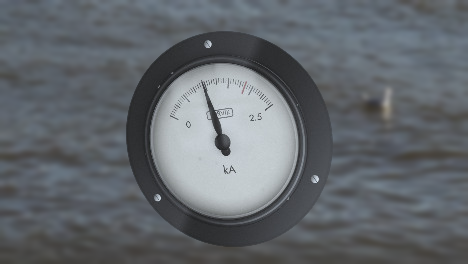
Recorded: 1 kA
